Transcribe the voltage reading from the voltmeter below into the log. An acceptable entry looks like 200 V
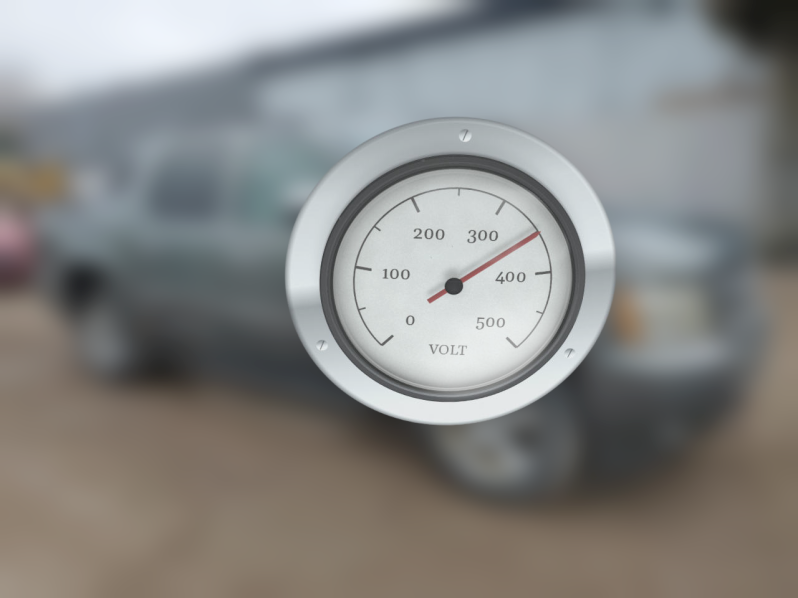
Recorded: 350 V
